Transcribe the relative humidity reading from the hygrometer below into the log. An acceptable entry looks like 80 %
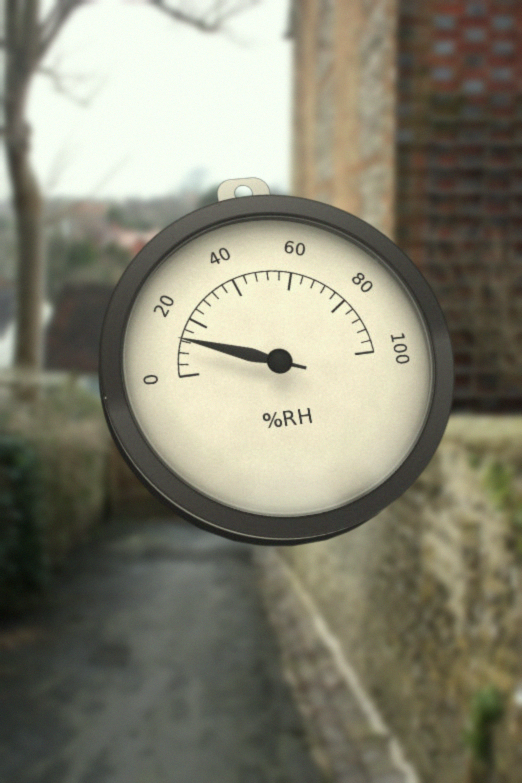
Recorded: 12 %
